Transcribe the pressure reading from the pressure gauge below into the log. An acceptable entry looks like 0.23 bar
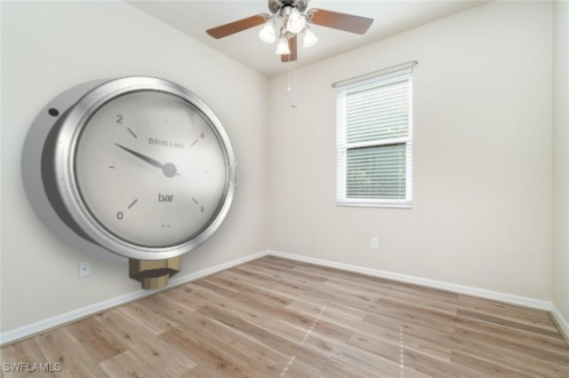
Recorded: 1.5 bar
